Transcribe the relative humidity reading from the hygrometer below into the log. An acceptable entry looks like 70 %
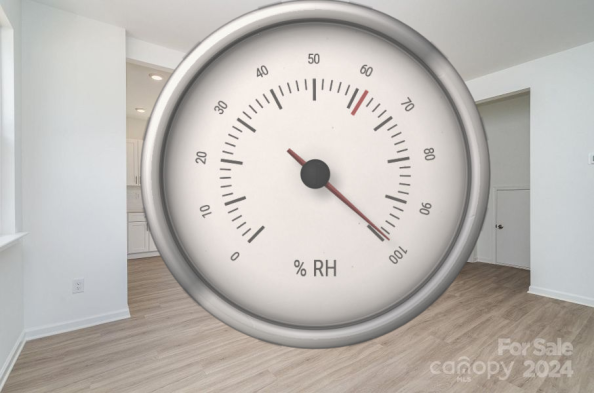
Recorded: 99 %
